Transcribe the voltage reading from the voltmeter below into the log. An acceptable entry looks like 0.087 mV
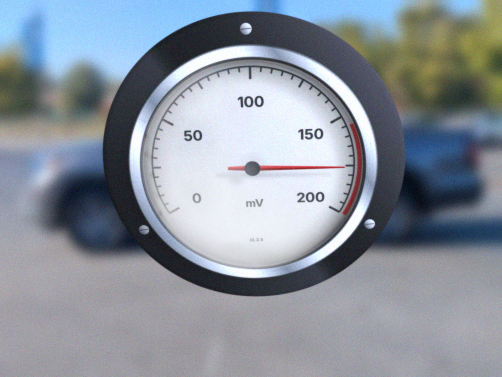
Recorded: 175 mV
